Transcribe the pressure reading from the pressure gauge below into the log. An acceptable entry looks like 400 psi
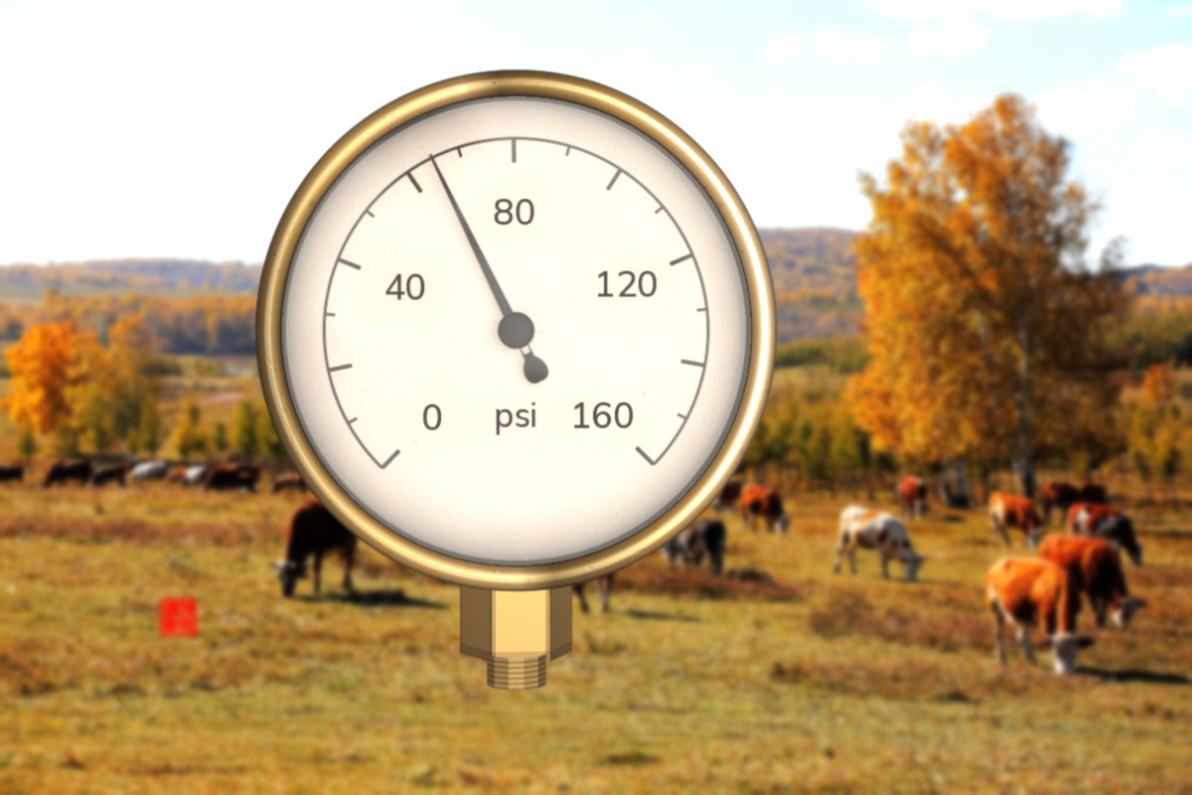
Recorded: 65 psi
